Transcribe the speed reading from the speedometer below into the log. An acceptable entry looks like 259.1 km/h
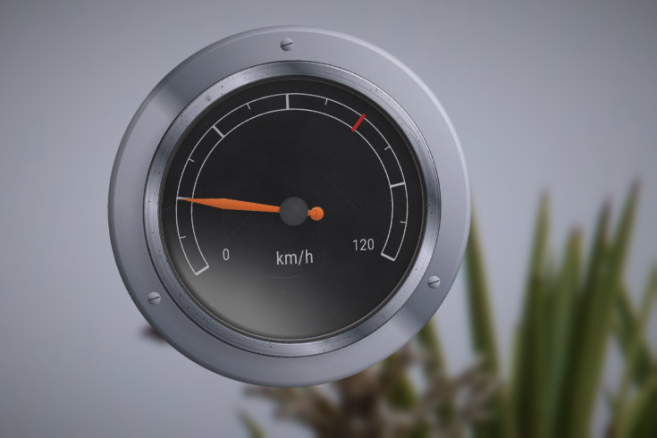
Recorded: 20 km/h
